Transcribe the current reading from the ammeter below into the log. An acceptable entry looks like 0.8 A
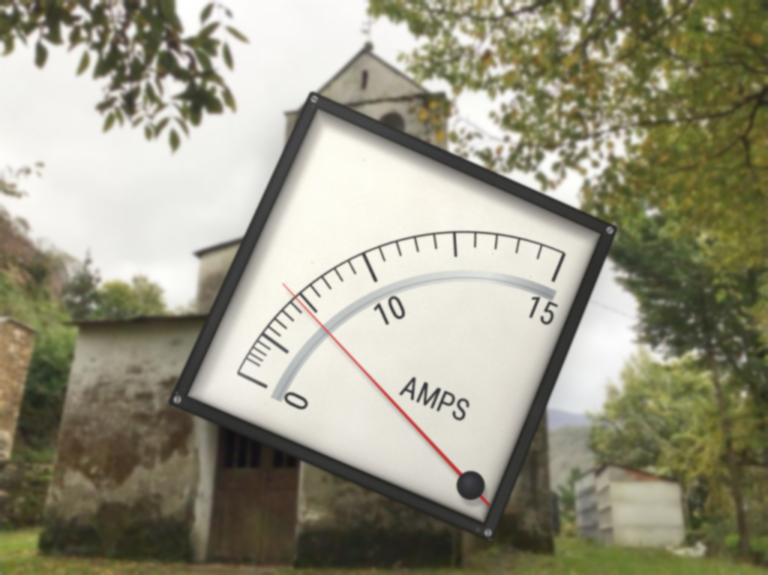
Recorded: 7.25 A
